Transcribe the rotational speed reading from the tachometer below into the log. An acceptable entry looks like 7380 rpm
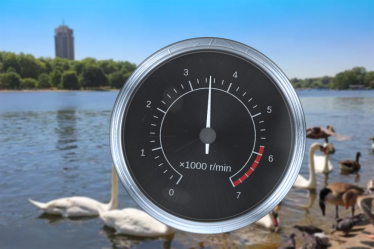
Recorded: 3500 rpm
